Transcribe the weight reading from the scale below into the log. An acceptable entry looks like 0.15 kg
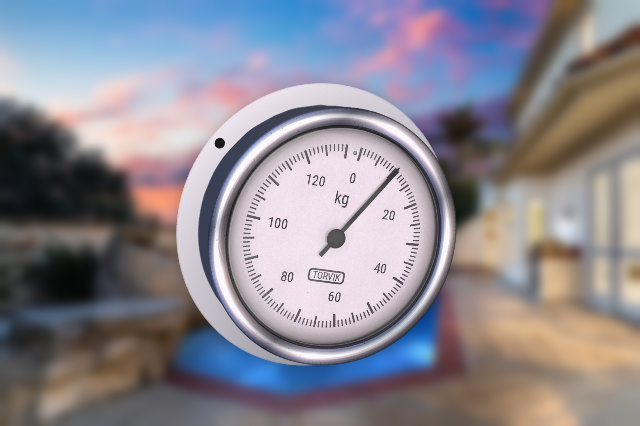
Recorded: 10 kg
